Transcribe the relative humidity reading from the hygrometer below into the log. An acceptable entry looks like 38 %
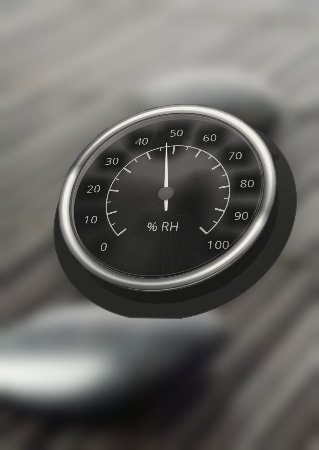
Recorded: 47.5 %
